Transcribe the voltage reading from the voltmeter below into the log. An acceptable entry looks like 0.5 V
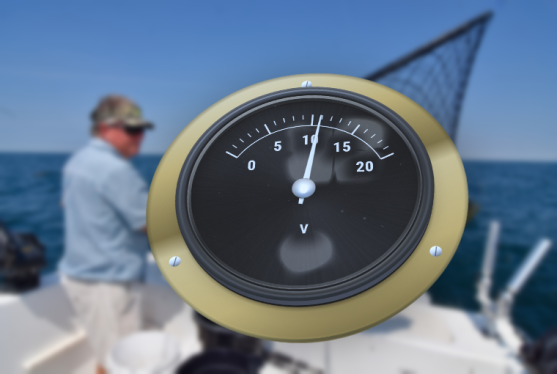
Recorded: 11 V
